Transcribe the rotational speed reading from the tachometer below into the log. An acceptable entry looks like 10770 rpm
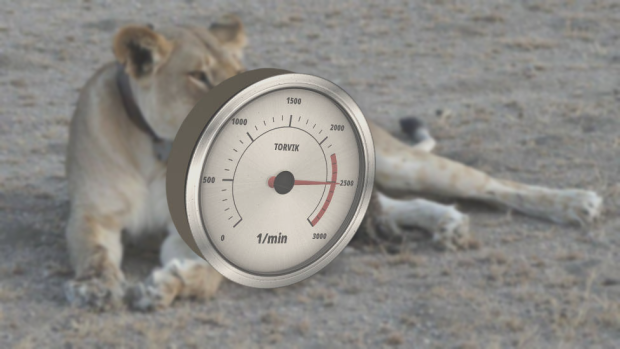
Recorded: 2500 rpm
